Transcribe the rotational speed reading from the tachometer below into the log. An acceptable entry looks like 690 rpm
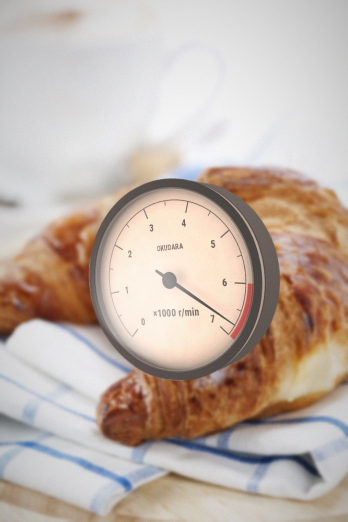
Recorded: 6750 rpm
